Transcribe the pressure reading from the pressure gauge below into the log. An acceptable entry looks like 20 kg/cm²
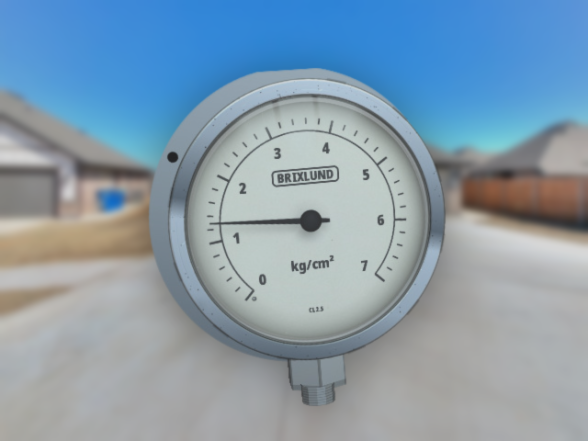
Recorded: 1.3 kg/cm²
